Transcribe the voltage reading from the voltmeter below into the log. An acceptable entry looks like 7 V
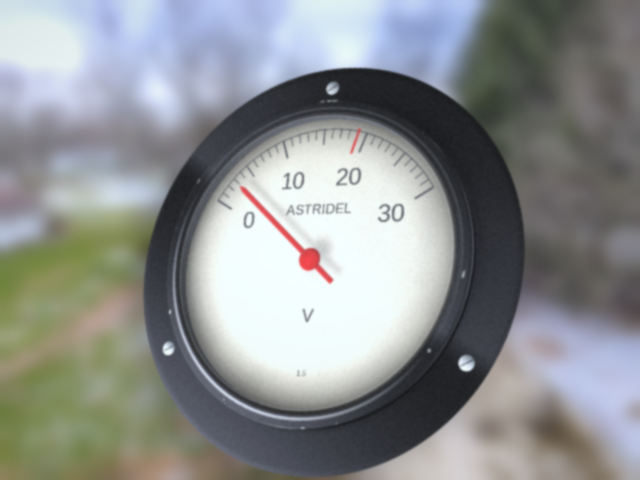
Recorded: 3 V
